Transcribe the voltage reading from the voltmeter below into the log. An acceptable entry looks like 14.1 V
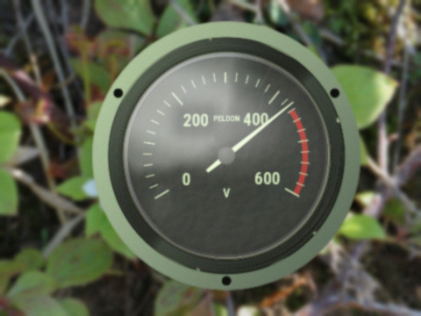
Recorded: 430 V
